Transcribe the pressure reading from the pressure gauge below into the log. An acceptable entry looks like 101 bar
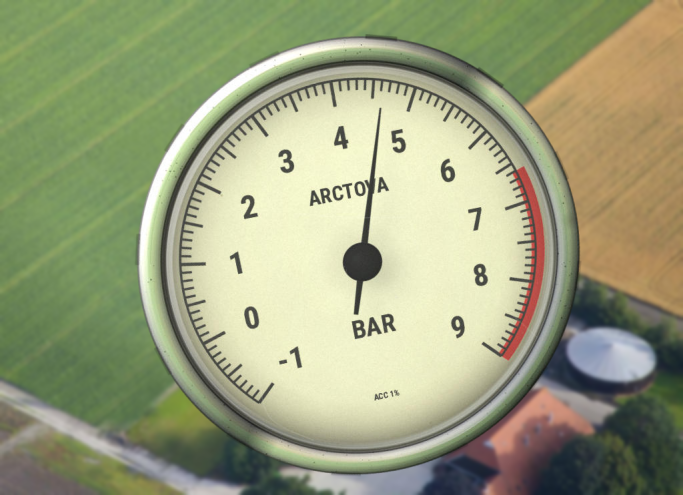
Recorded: 4.6 bar
